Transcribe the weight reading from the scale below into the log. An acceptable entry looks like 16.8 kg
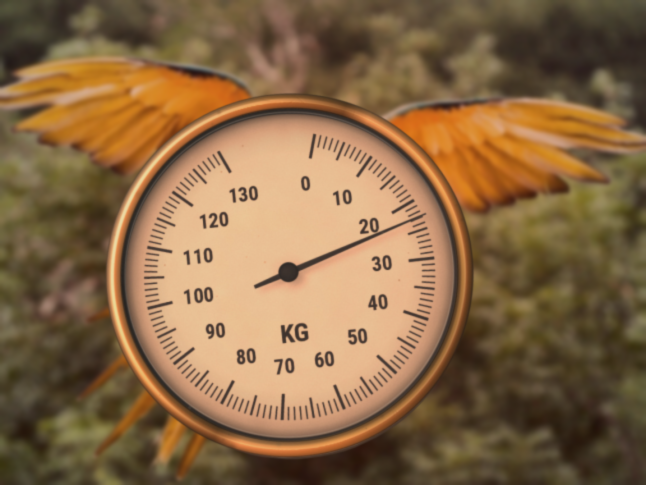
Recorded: 23 kg
